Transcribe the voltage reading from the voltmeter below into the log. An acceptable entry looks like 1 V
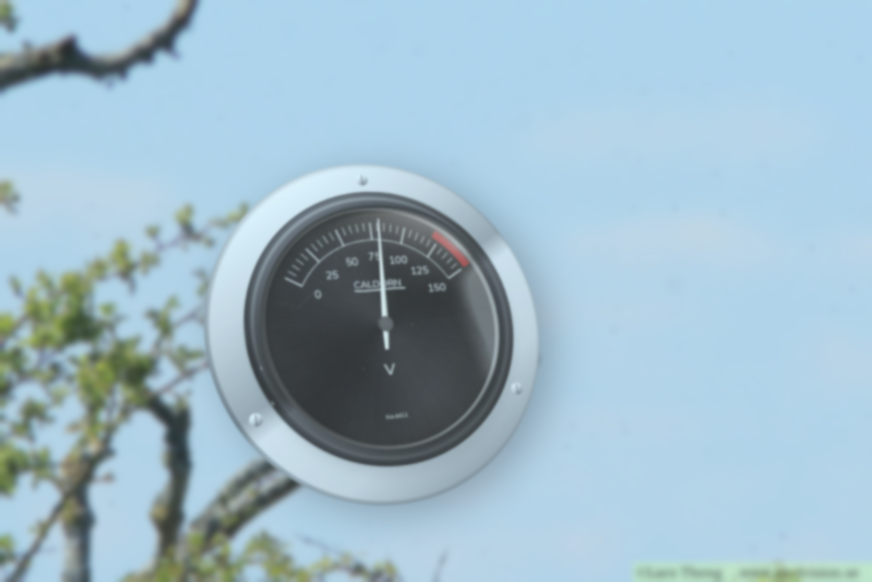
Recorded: 80 V
